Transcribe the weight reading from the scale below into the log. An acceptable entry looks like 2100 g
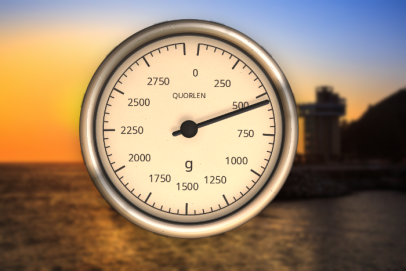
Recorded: 550 g
